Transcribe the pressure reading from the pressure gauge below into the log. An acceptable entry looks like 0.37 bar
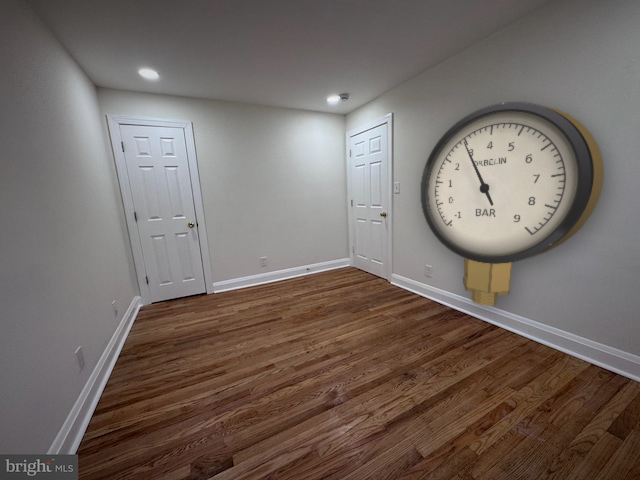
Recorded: 3 bar
